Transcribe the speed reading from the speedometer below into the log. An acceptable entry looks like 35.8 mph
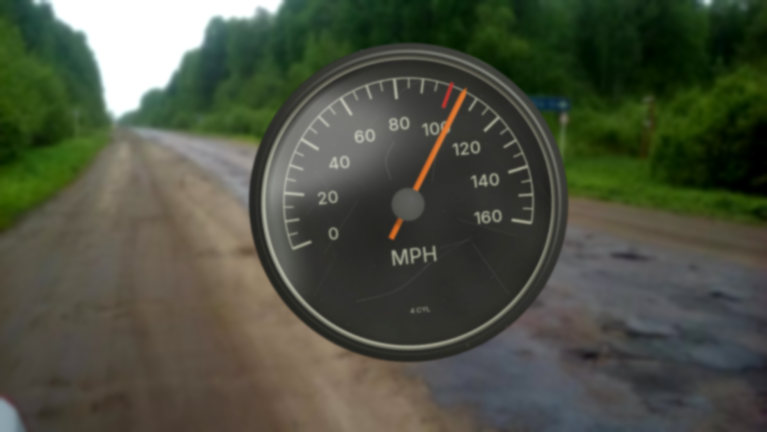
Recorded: 105 mph
